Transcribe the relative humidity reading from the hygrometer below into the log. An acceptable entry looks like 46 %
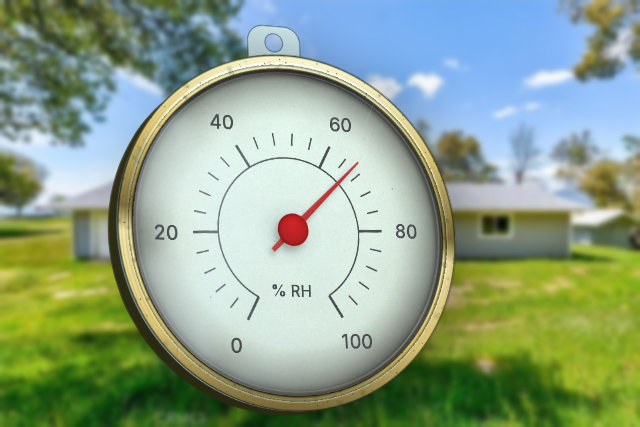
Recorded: 66 %
